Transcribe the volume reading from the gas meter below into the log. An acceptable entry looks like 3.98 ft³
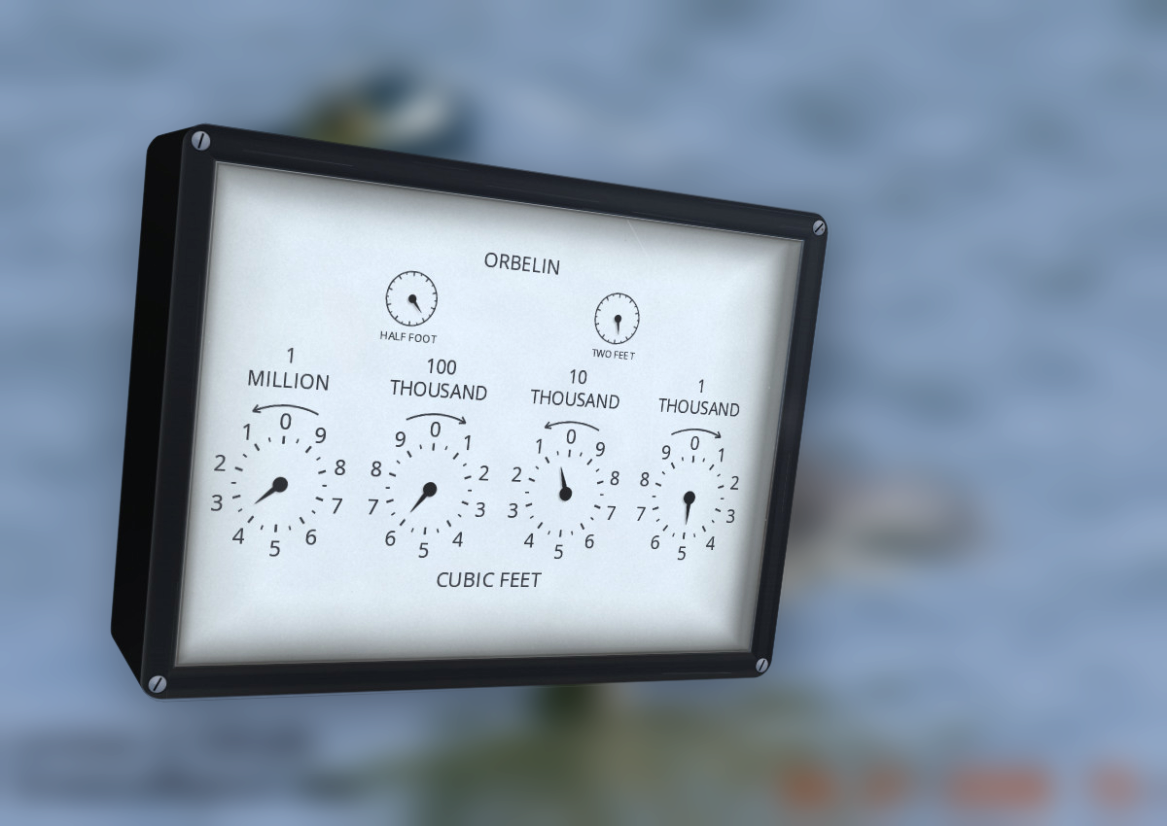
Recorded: 360500 ft³
